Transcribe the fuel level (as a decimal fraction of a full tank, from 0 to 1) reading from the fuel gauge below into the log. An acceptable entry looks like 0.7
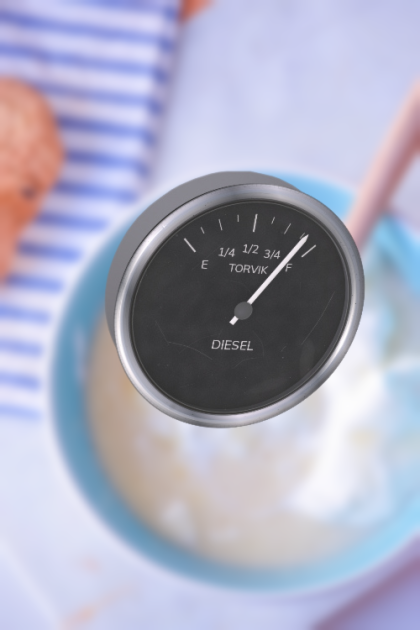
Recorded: 0.875
